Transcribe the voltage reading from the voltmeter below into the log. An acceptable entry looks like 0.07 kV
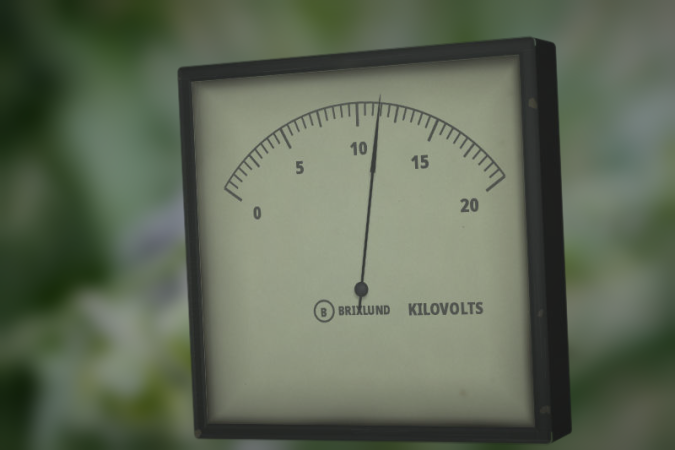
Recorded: 11.5 kV
